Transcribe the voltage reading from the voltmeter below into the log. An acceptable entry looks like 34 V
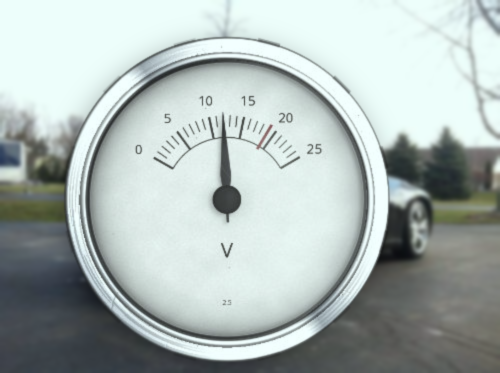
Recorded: 12 V
